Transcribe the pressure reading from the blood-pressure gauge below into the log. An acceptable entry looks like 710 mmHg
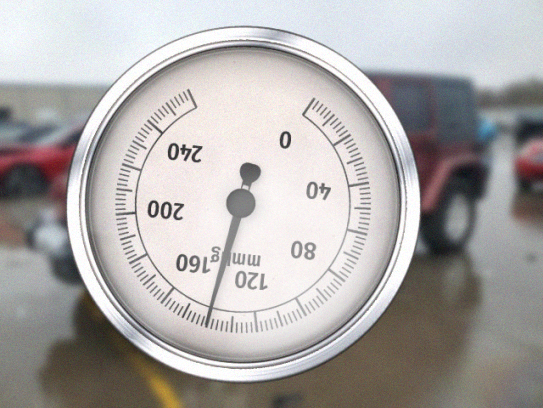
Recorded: 140 mmHg
